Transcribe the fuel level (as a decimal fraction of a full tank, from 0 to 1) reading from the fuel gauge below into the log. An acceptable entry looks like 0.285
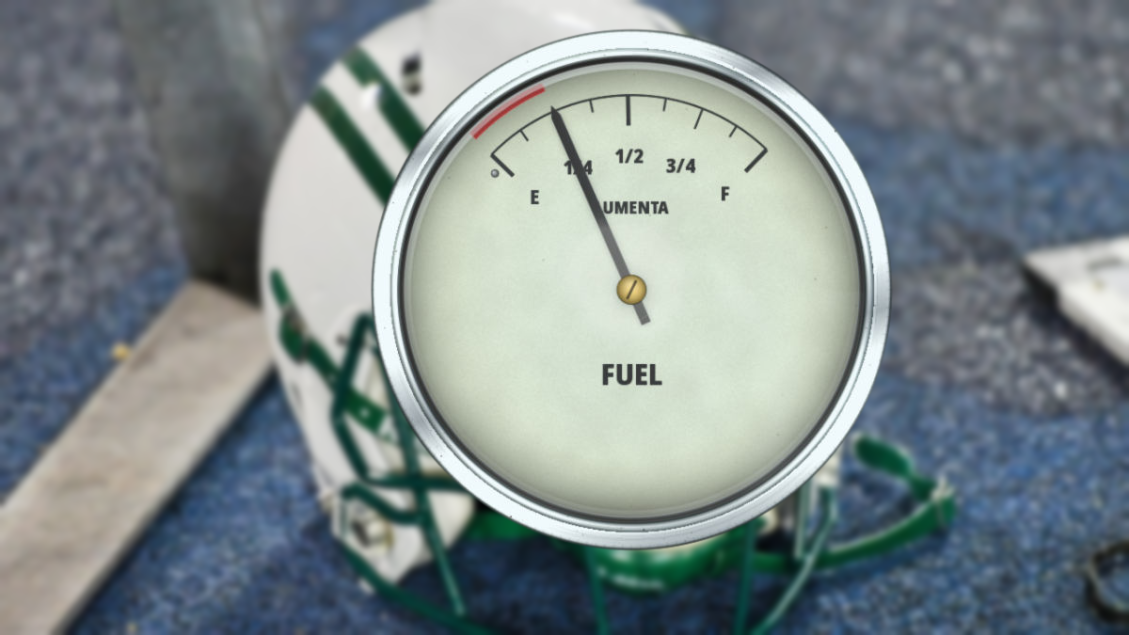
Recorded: 0.25
